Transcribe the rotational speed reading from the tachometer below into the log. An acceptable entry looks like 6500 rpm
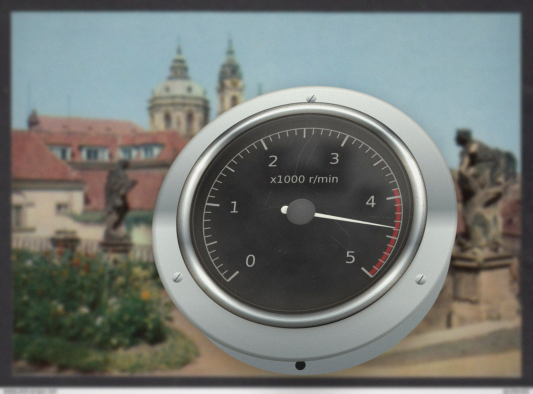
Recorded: 4400 rpm
